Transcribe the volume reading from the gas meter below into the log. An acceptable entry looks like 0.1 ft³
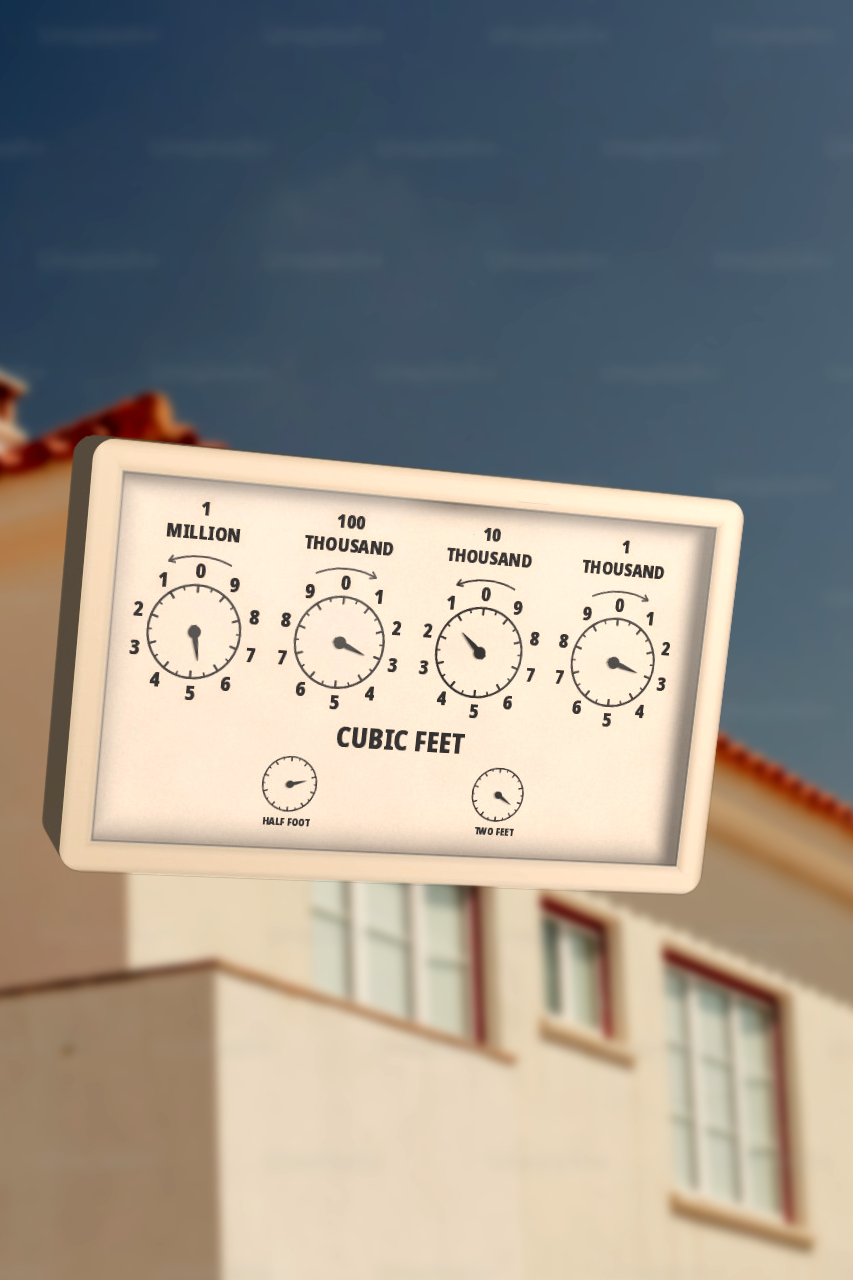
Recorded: 531300 ft³
